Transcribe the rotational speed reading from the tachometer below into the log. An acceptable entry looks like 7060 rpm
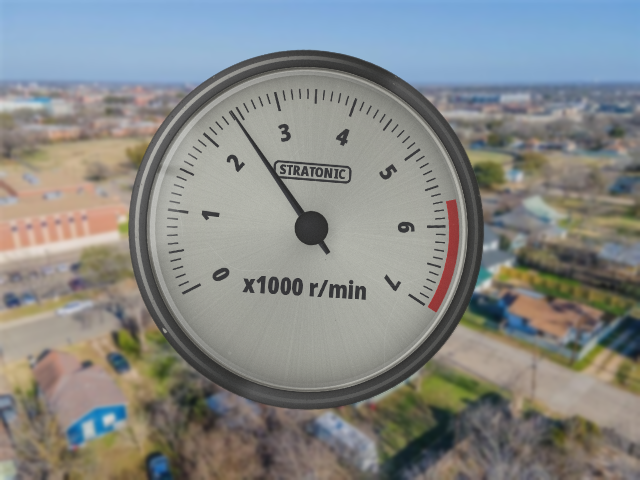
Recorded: 2400 rpm
